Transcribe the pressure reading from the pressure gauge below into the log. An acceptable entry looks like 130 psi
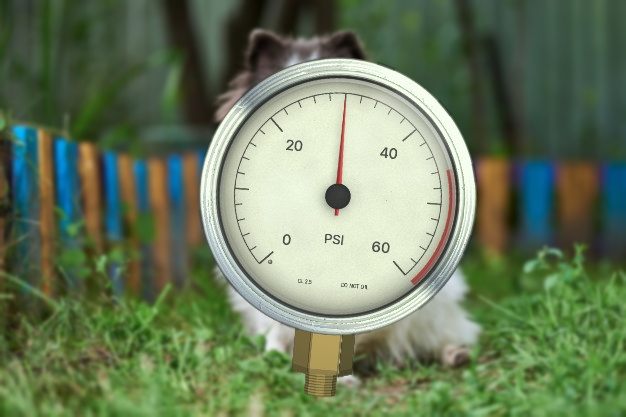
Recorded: 30 psi
